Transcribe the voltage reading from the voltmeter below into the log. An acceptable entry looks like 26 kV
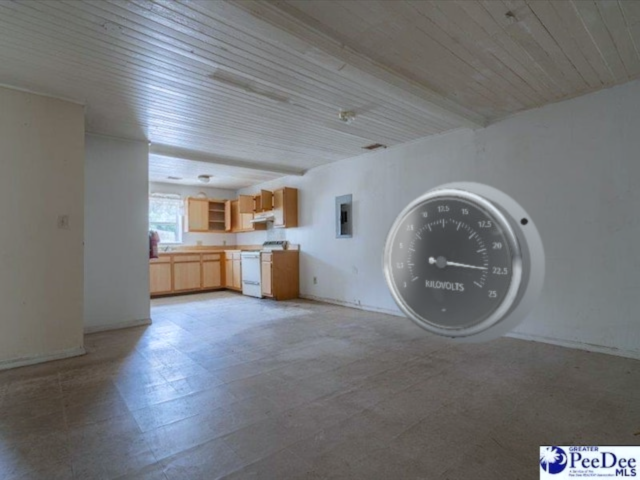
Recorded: 22.5 kV
